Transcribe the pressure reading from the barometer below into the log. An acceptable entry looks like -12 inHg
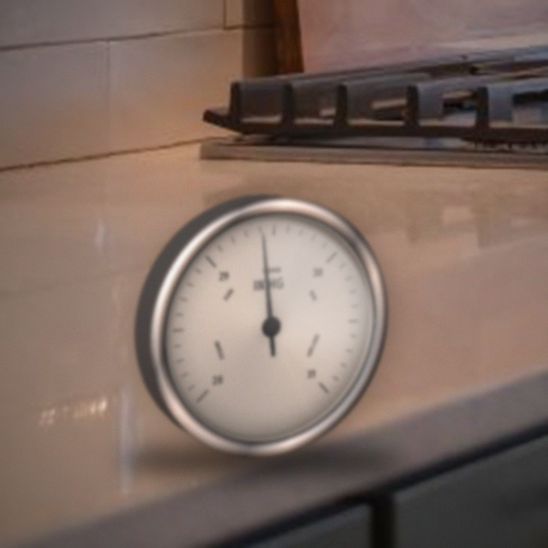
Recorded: 29.4 inHg
